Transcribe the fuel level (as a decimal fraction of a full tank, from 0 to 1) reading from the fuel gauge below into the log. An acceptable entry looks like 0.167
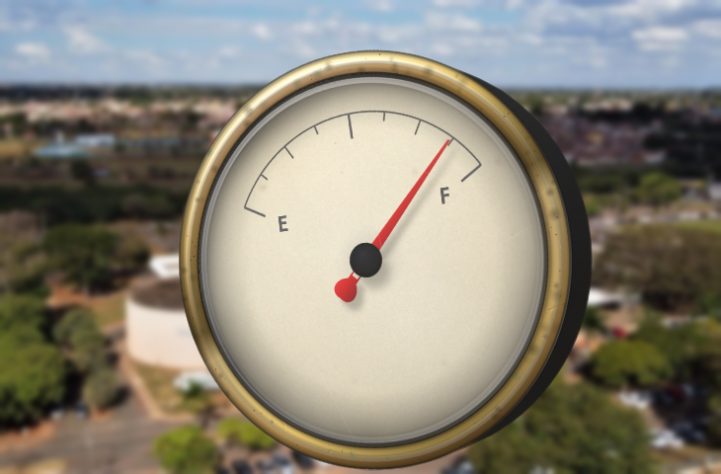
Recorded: 0.875
